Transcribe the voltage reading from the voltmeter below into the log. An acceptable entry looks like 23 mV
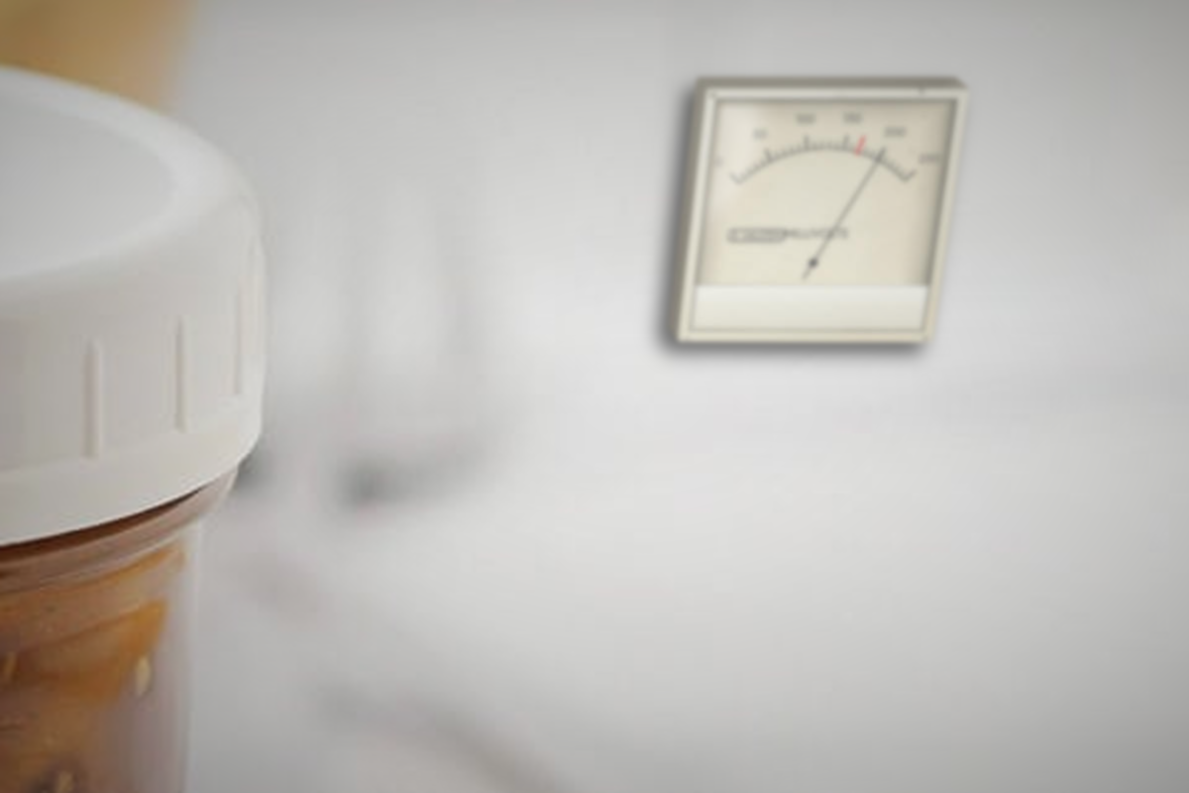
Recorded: 200 mV
